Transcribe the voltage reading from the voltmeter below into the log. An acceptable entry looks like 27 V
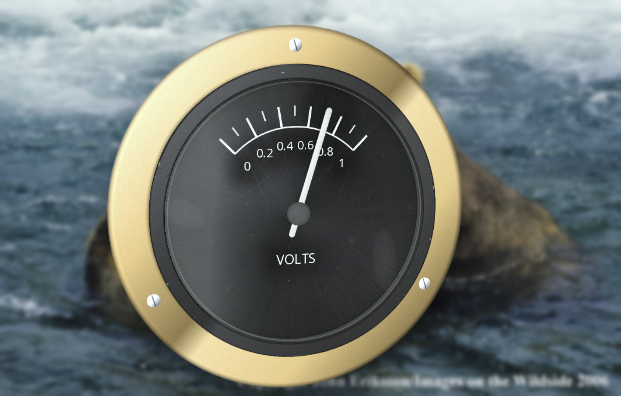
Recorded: 0.7 V
